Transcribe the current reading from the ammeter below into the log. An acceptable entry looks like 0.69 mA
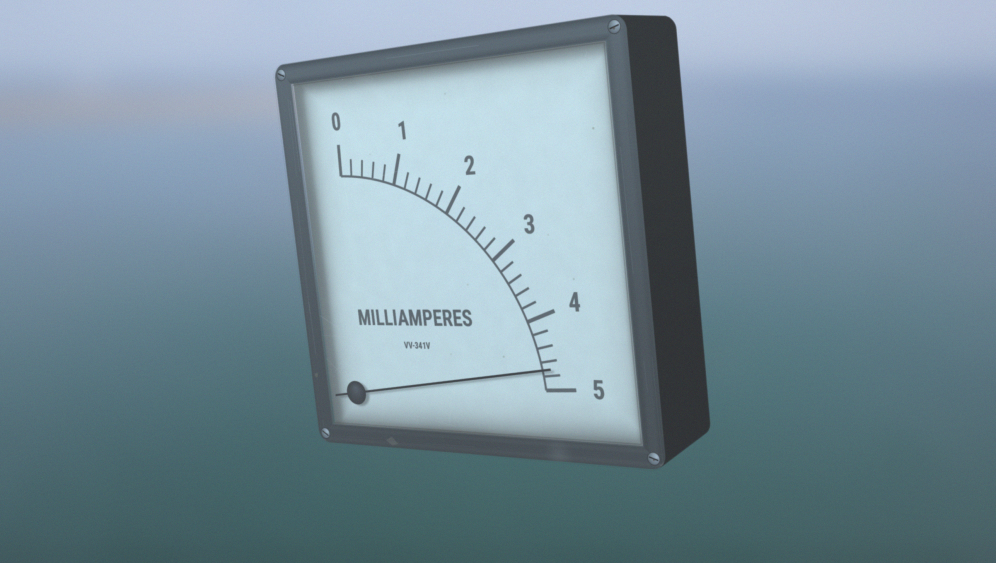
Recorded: 4.7 mA
